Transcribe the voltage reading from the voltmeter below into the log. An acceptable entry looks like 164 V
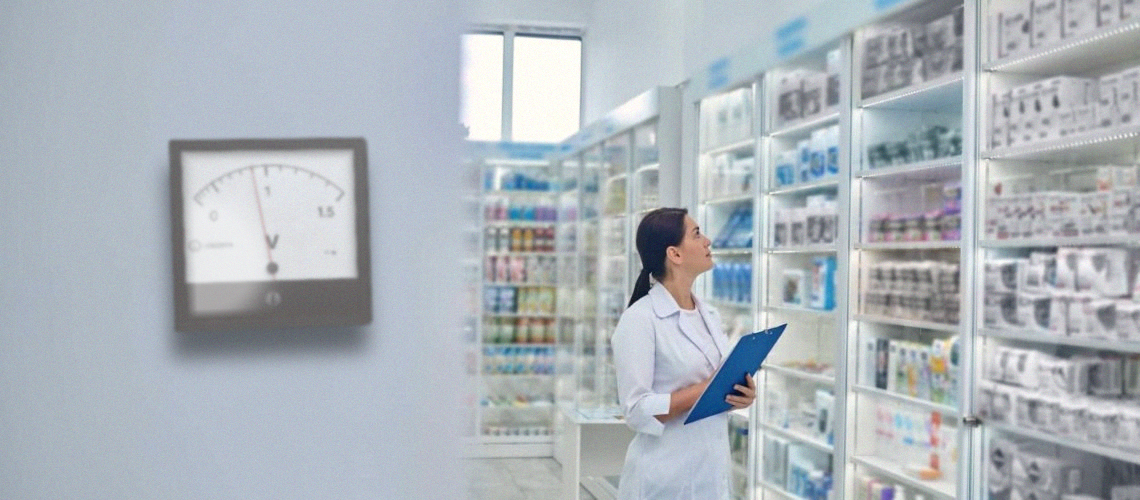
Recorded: 0.9 V
